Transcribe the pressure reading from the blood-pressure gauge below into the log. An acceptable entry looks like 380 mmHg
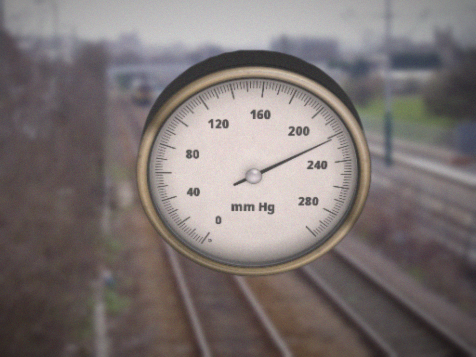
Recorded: 220 mmHg
